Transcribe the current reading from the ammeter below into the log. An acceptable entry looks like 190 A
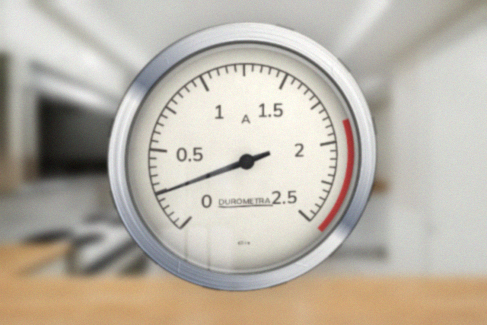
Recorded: 0.25 A
